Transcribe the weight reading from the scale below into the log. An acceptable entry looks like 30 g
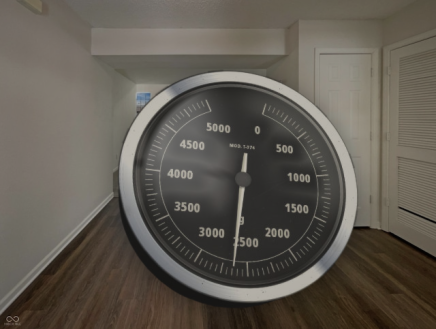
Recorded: 2650 g
